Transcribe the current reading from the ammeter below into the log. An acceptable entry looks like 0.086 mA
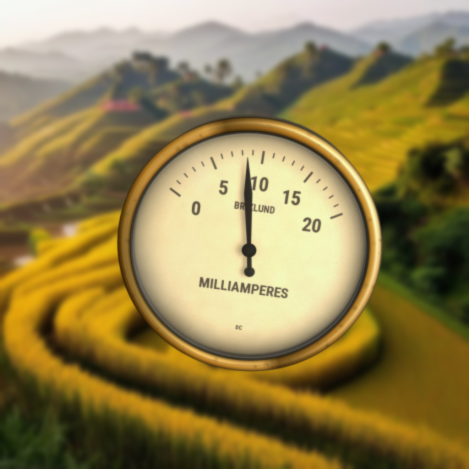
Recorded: 8.5 mA
